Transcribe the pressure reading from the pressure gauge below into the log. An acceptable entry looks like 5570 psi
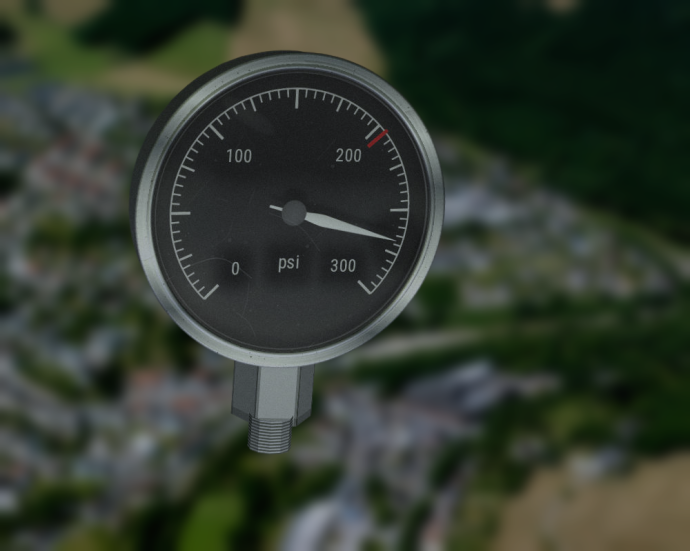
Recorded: 267.5 psi
